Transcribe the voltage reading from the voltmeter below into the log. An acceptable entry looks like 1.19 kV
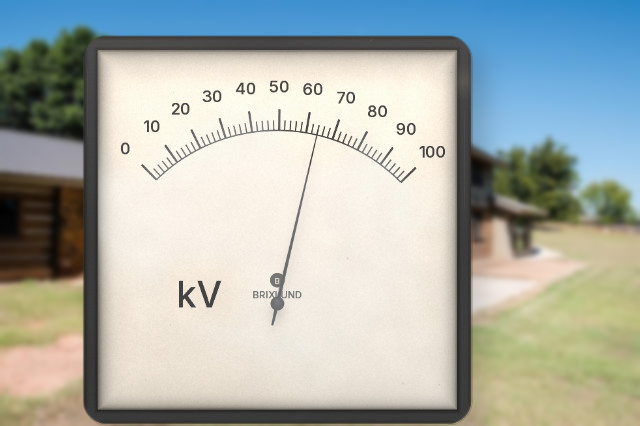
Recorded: 64 kV
